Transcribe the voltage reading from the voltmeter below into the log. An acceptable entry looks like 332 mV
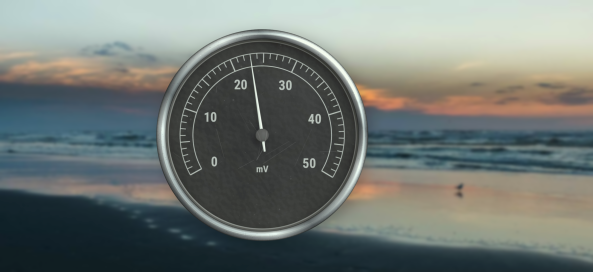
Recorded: 23 mV
